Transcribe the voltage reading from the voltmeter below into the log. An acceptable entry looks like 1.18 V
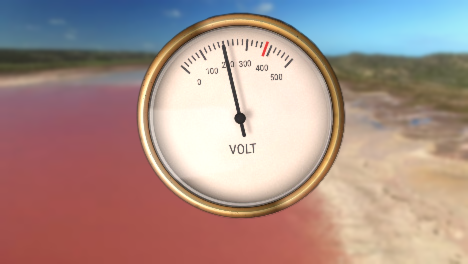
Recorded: 200 V
